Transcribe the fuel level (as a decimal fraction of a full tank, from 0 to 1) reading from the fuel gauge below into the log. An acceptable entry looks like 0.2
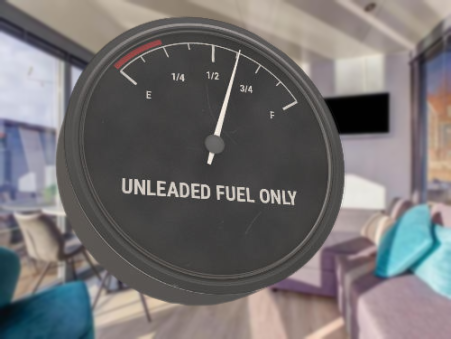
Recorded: 0.625
